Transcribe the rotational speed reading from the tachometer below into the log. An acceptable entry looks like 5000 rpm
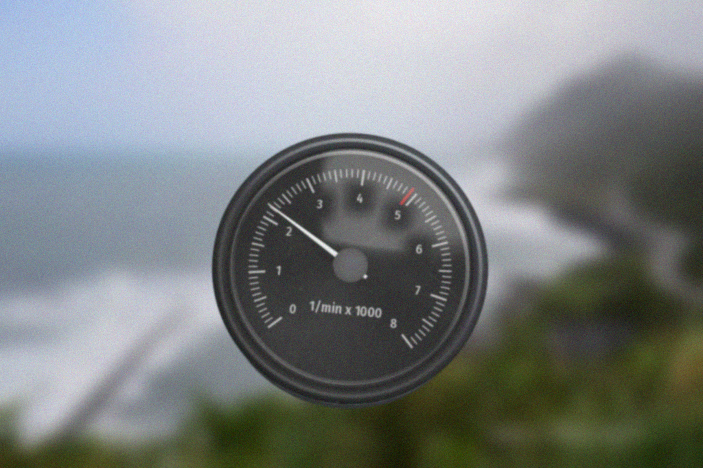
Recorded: 2200 rpm
